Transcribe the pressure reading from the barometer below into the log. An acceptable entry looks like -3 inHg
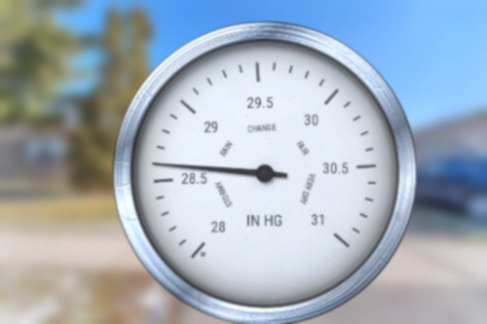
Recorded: 28.6 inHg
